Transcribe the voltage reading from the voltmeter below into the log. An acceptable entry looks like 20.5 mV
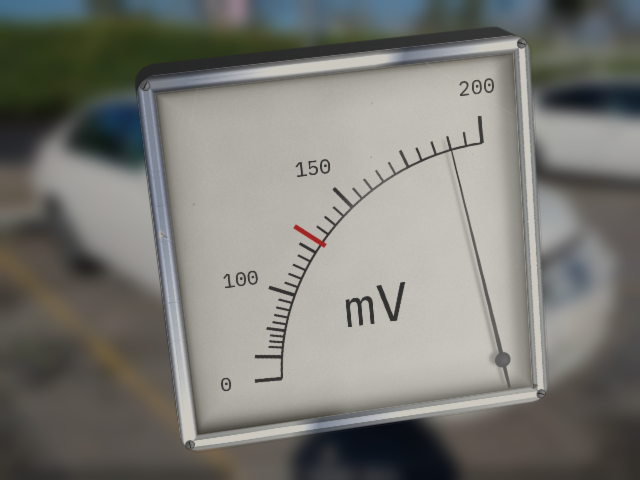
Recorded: 190 mV
